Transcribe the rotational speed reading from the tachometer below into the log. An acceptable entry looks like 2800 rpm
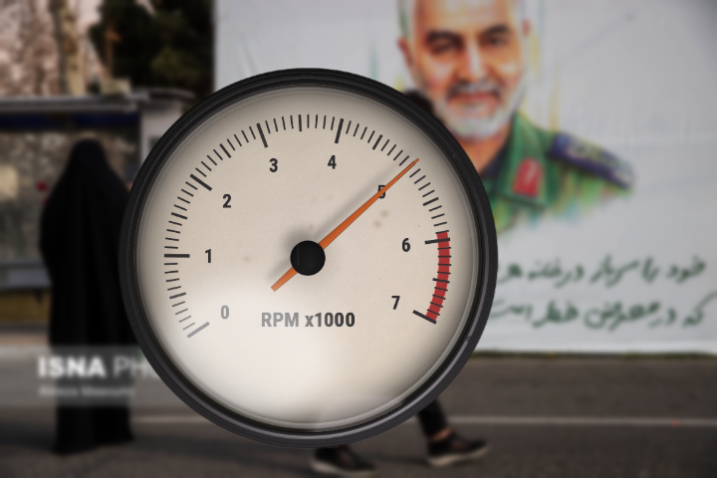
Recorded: 5000 rpm
